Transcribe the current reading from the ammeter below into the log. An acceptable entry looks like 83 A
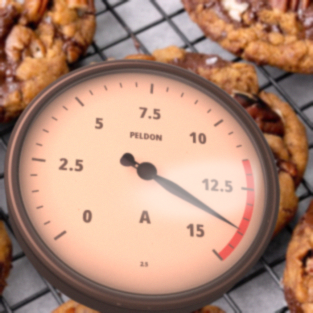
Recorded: 14 A
